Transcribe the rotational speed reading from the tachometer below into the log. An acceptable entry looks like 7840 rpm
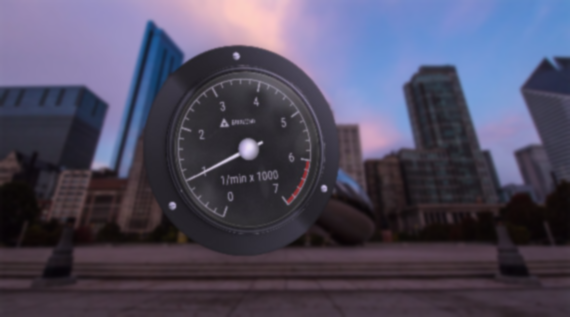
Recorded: 1000 rpm
